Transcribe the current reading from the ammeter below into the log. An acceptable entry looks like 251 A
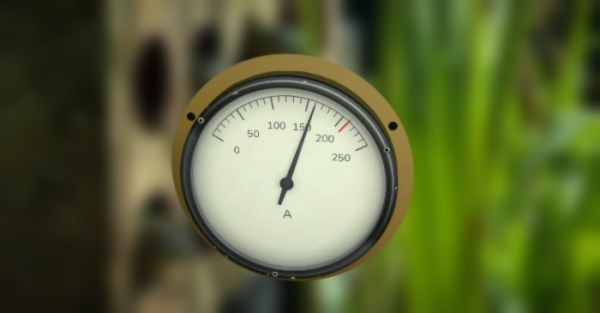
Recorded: 160 A
